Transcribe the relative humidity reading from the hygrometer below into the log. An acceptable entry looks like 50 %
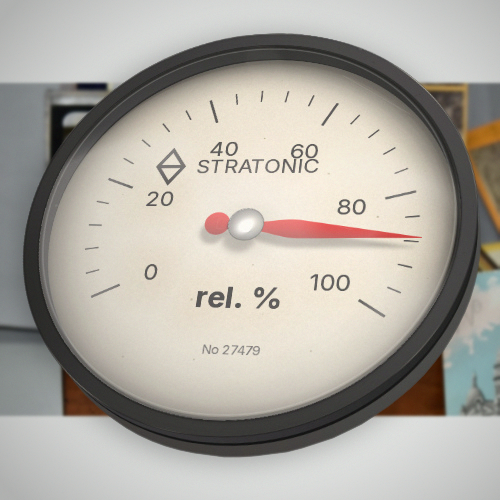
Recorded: 88 %
